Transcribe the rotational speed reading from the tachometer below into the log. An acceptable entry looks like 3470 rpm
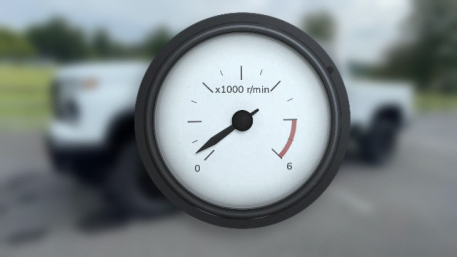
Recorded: 250 rpm
